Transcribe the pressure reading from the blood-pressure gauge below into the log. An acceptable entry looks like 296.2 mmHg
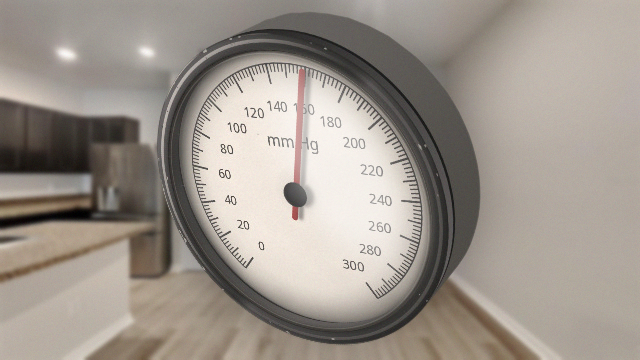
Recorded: 160 mmHg
